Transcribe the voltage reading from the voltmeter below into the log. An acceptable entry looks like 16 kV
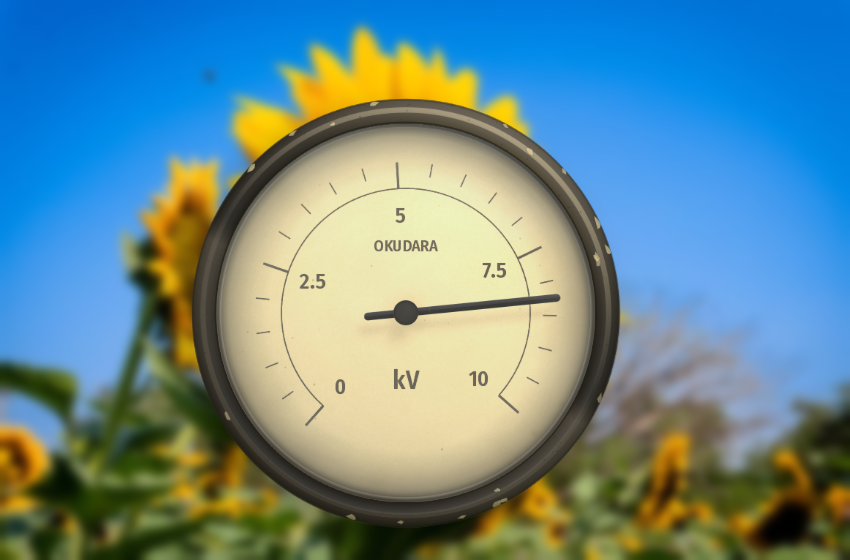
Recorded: 8.25 kV
